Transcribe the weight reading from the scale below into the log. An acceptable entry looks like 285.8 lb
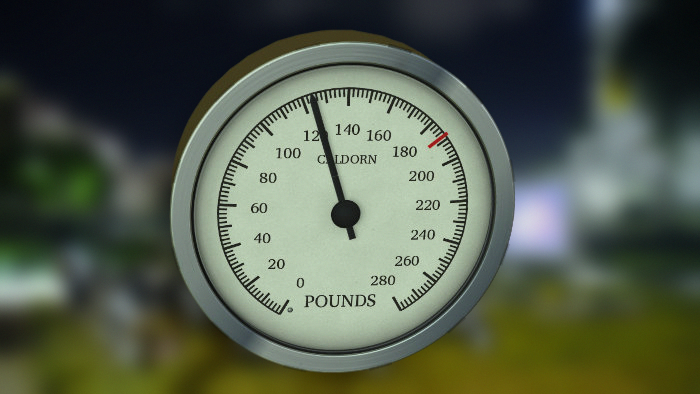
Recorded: 124 lb
